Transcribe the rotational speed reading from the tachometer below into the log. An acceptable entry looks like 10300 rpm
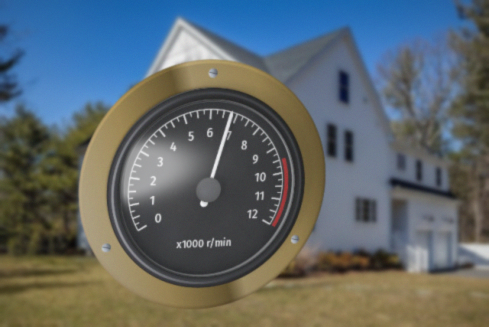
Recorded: 6750 rpm
